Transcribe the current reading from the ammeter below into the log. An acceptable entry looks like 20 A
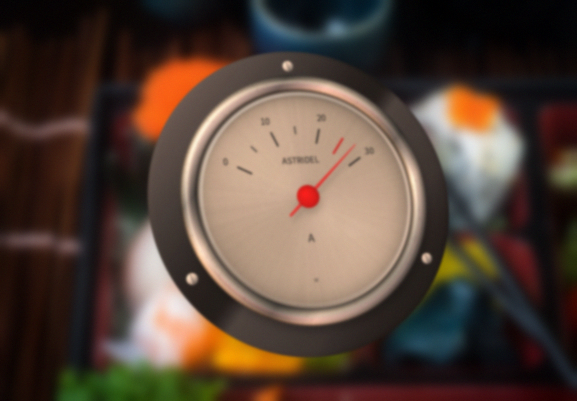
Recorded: 27.5 A
